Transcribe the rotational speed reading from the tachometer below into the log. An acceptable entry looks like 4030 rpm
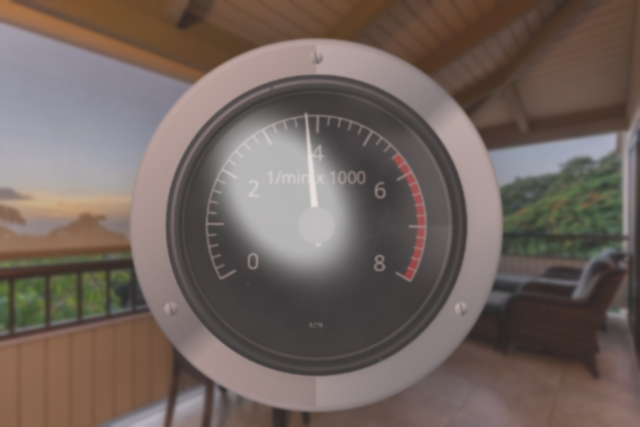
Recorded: 3800 rpm
